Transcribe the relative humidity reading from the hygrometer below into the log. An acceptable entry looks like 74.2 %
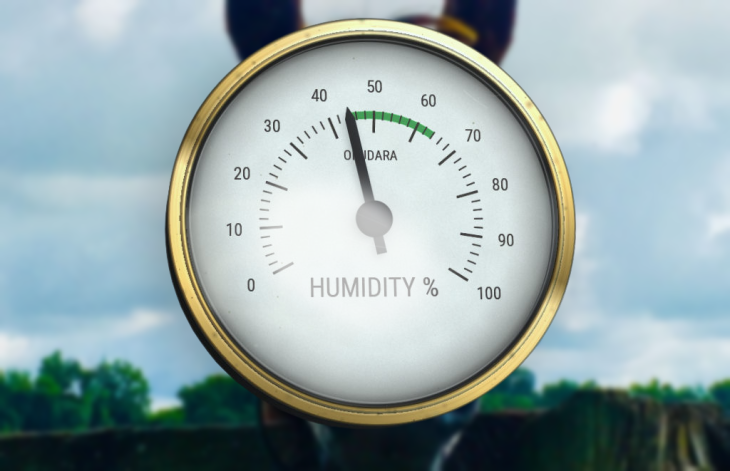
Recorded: 44 %
